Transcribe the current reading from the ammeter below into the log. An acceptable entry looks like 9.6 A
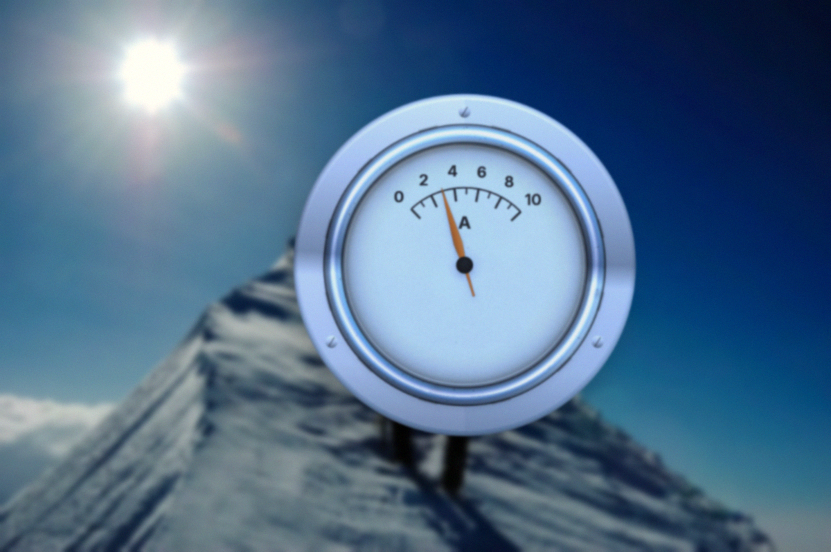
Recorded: 3 A
